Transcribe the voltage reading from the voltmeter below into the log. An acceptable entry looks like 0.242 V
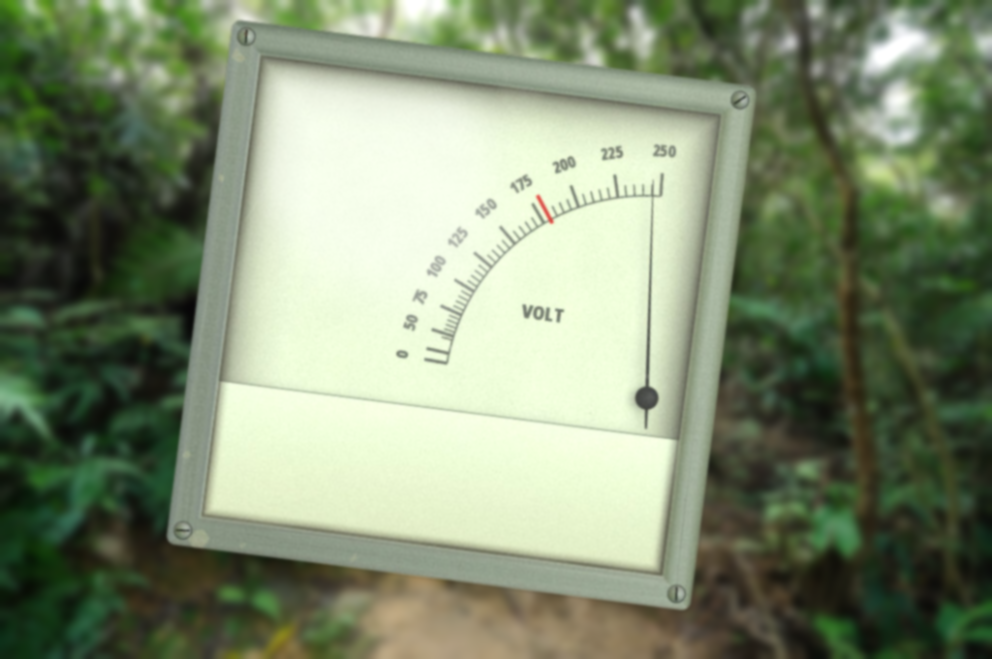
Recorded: 245 V
